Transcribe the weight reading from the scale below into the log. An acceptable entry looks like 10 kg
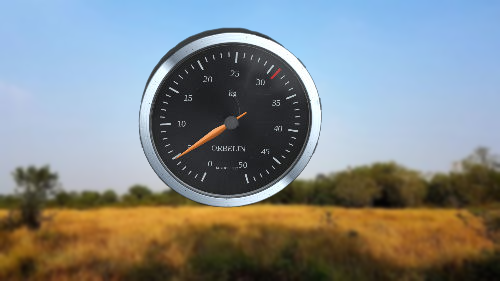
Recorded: 5 kg
